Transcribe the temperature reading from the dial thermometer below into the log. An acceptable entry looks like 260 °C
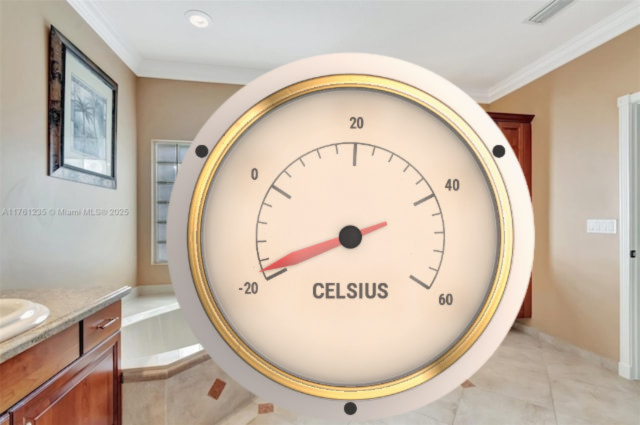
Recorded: -18 °C
